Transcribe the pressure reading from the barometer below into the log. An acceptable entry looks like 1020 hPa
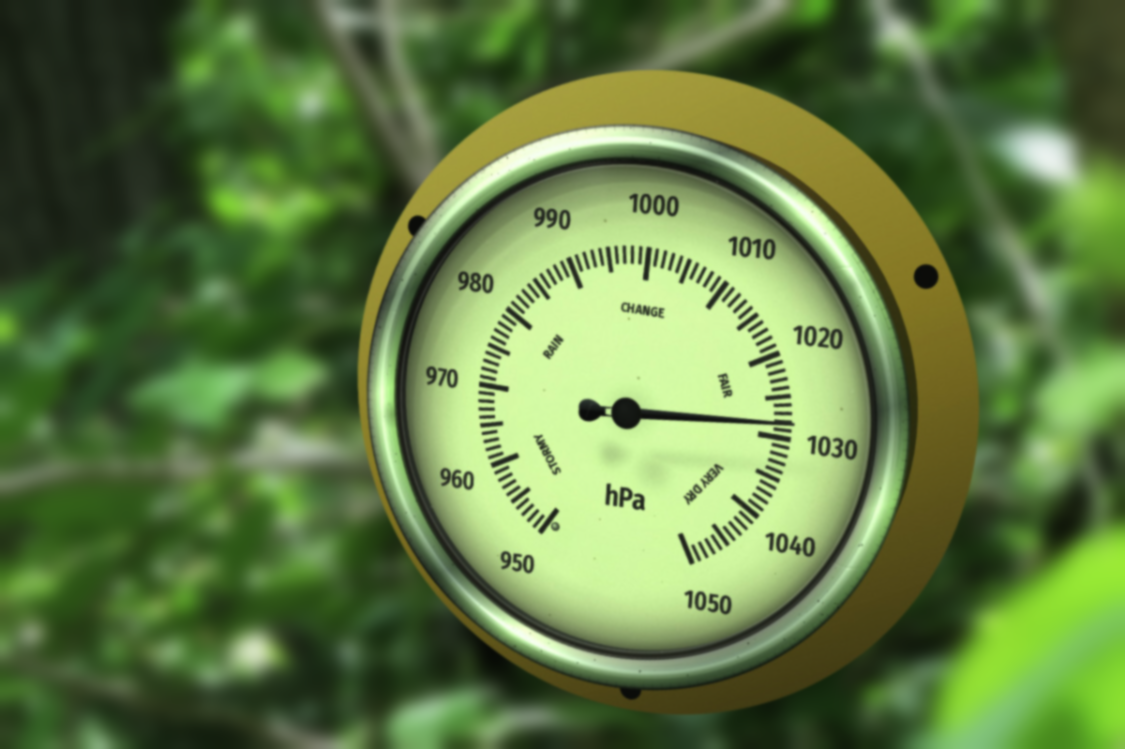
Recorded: 1028 hPa
